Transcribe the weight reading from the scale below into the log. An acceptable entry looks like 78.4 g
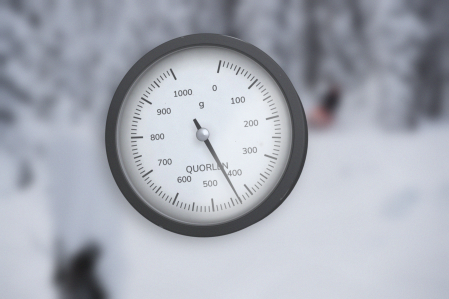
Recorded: 430 g
